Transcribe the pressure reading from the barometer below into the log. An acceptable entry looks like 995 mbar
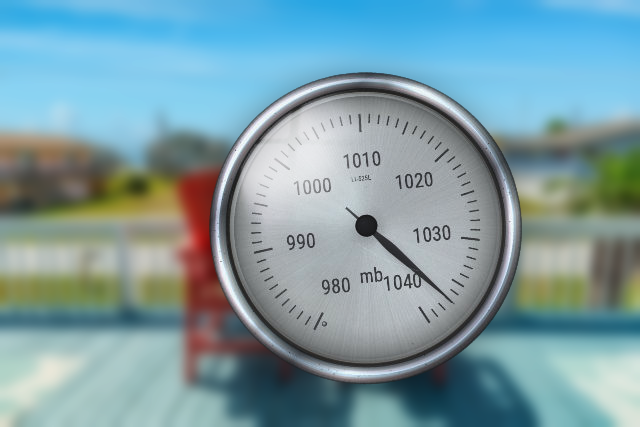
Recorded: 1037 mbar
